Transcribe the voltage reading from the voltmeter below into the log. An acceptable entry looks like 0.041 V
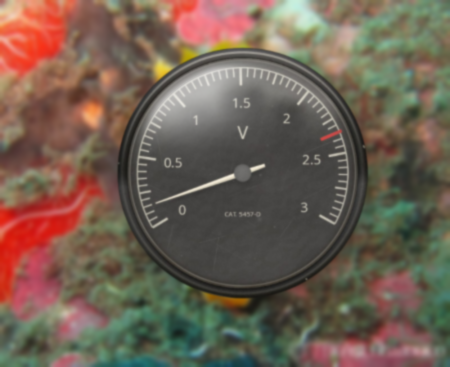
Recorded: 0.15 V
